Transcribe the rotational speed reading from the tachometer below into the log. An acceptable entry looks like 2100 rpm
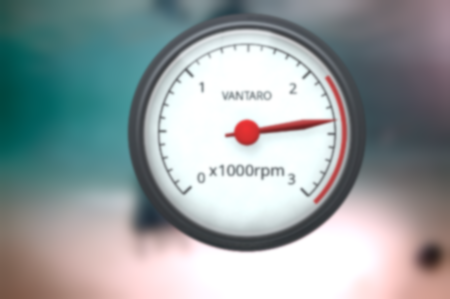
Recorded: 2400 rpm
